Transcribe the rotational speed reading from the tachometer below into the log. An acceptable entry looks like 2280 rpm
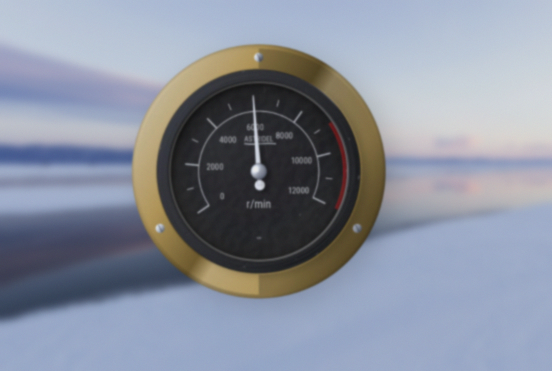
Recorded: 6000 rpm
